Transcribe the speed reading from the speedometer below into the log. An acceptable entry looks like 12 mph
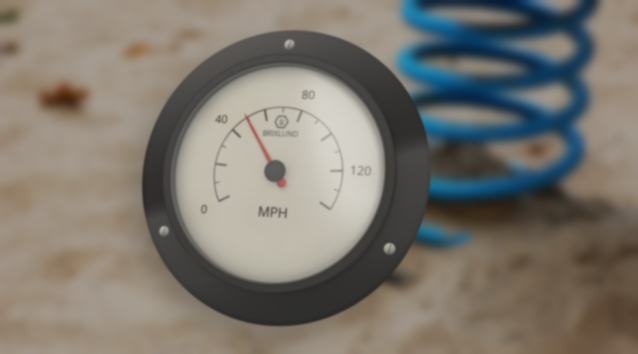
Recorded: 50 mph
